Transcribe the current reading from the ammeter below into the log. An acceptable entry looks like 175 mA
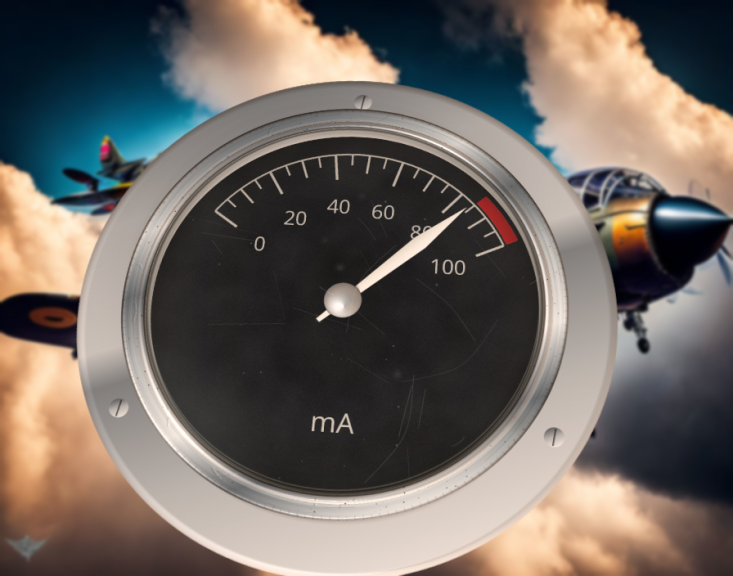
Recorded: 85 mA
